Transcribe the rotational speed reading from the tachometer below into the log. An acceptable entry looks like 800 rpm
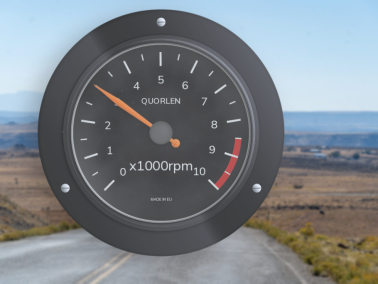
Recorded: 3000 rpm
